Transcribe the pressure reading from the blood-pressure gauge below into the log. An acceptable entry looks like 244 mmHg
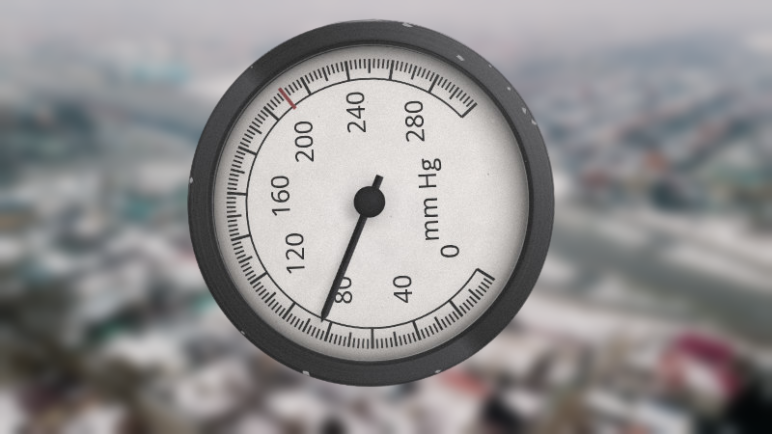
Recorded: 84 mmHg
